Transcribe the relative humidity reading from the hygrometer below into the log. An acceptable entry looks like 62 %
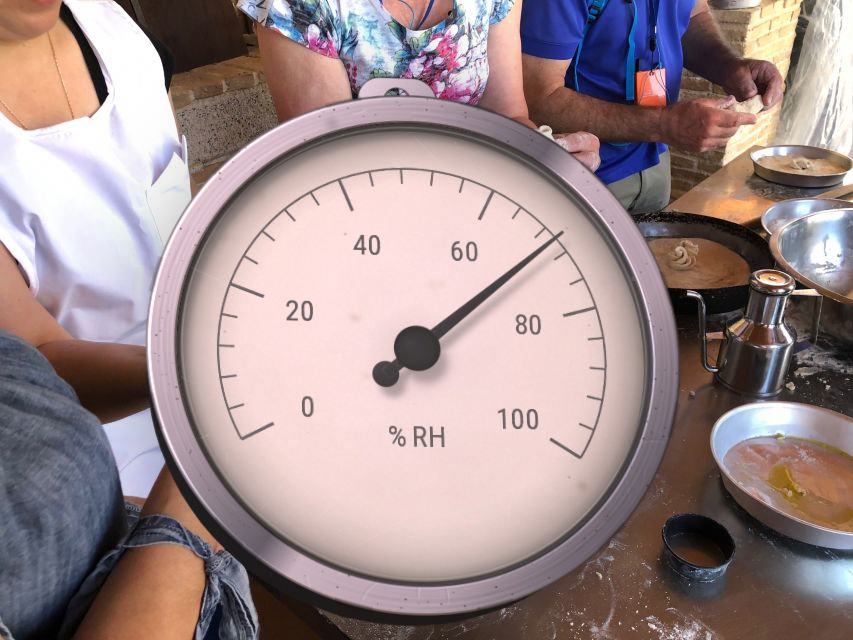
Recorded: 70 %
